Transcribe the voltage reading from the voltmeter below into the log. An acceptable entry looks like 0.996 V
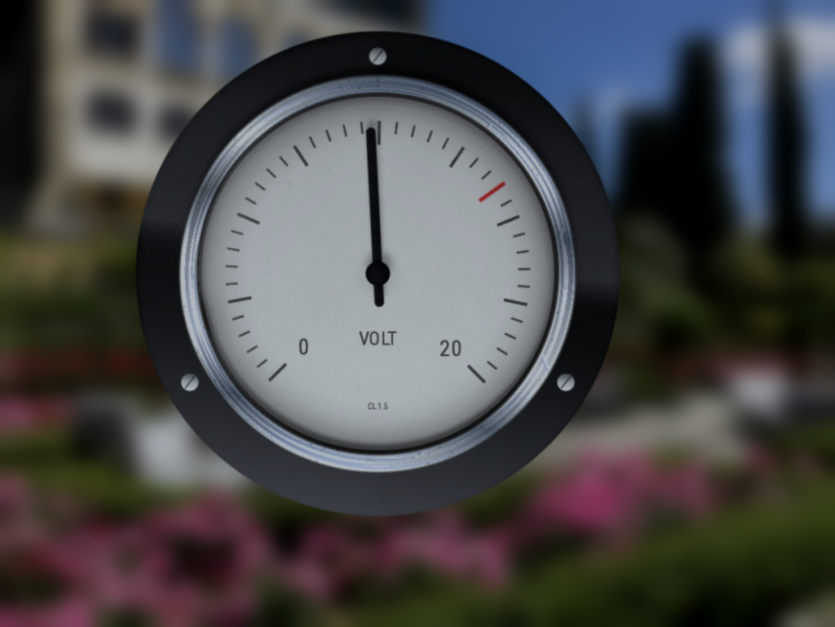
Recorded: 9.75 V
